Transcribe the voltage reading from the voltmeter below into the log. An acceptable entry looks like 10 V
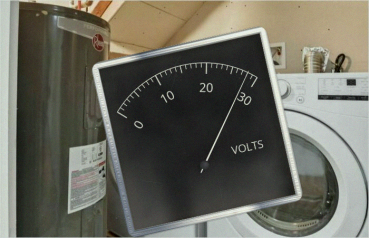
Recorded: 28 V
